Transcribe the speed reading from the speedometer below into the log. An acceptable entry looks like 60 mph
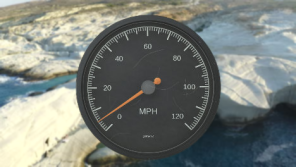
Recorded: 5 mph
